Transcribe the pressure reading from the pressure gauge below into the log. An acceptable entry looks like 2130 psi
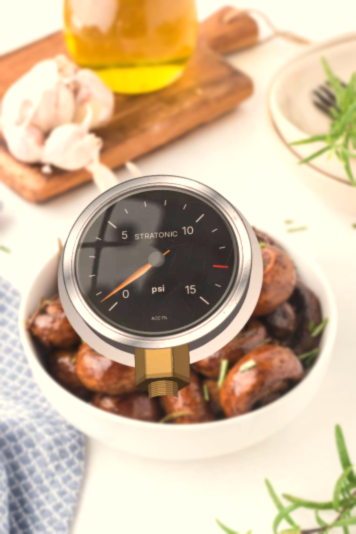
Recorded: 0.5 psi
